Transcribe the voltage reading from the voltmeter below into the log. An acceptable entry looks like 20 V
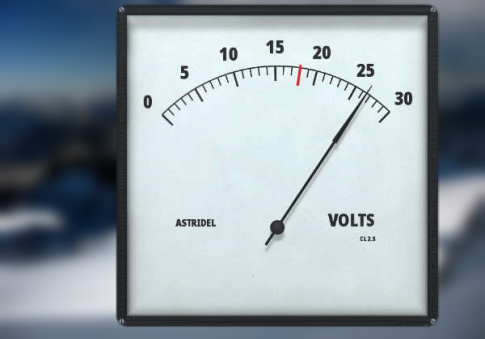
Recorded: 26.5 V
